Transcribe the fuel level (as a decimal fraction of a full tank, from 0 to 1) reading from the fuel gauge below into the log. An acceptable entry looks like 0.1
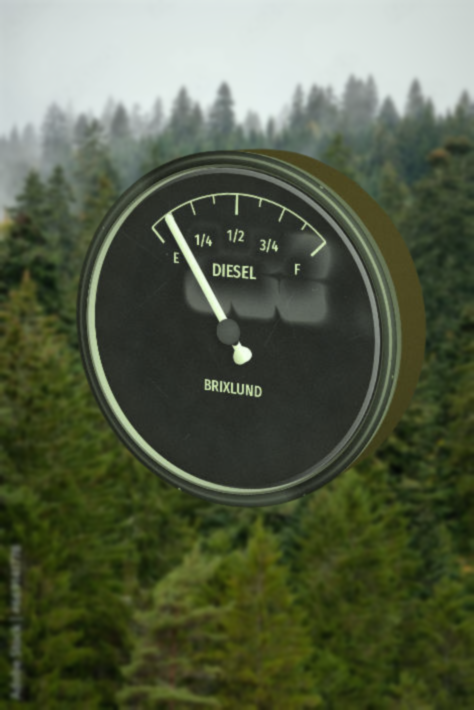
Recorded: 0.125
